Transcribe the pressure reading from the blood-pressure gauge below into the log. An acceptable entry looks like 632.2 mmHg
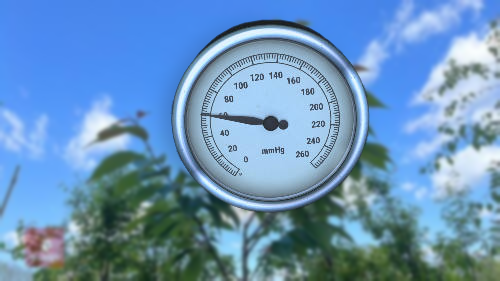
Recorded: 60 mmHg
